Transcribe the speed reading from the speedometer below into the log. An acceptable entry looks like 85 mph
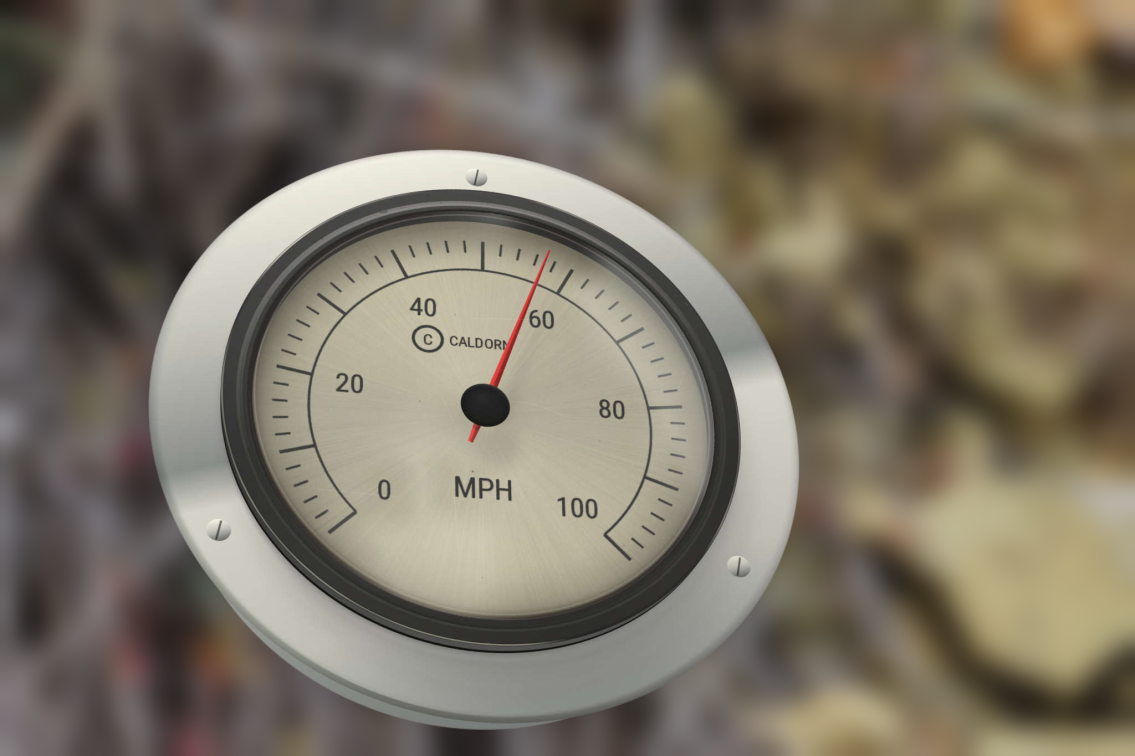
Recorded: 57 mph
